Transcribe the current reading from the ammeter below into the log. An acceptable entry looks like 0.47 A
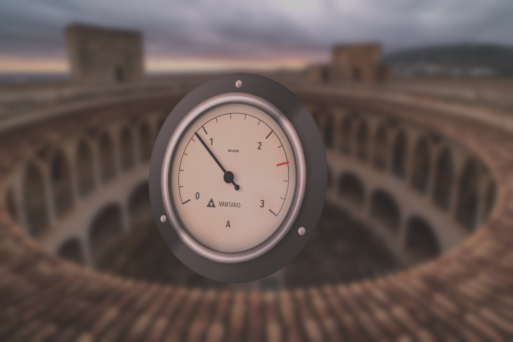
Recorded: 0.9 A
